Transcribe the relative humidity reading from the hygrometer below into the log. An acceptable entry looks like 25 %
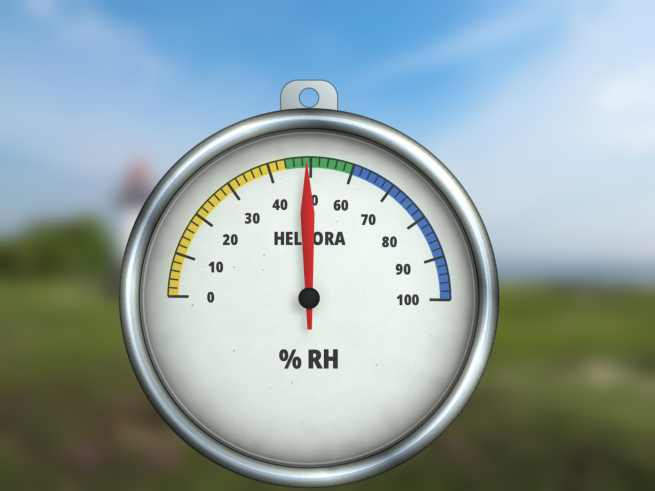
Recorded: 49 %
